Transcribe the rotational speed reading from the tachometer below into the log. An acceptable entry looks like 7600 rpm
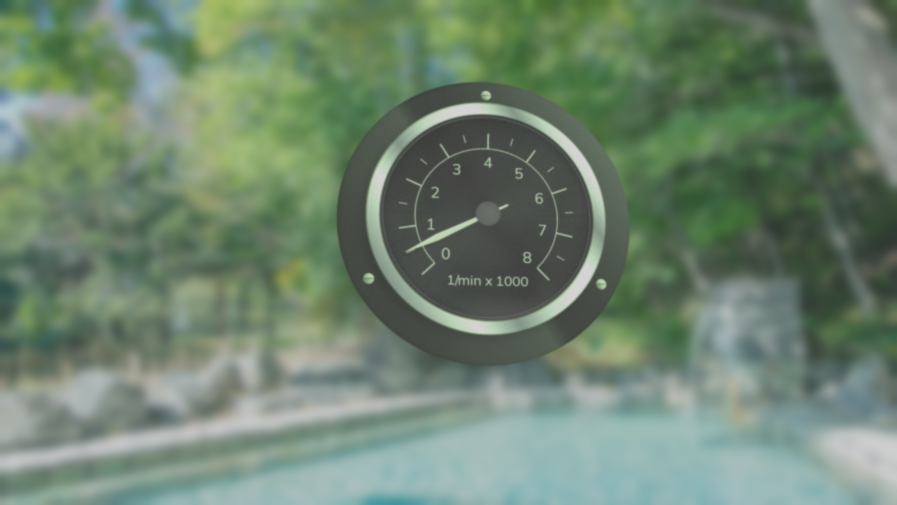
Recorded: 500 rpm
